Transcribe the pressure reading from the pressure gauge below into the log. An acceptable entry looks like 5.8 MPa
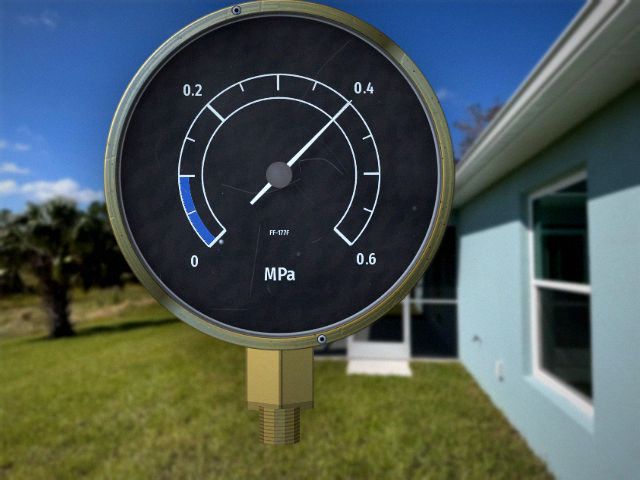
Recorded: 0.4 MPa
